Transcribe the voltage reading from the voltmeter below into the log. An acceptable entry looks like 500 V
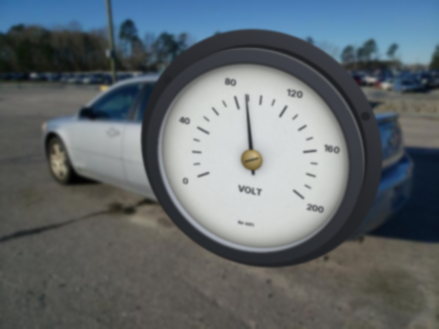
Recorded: 90 V
